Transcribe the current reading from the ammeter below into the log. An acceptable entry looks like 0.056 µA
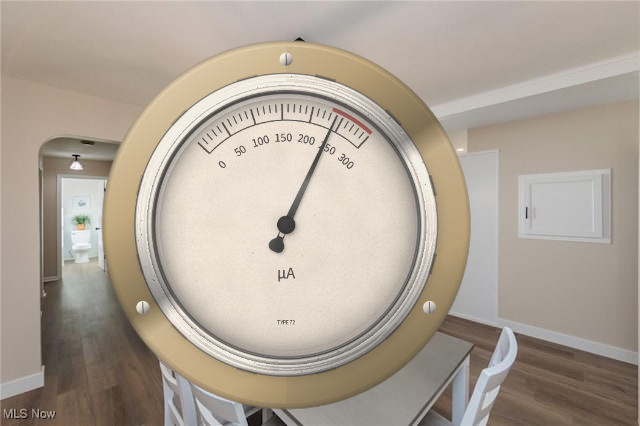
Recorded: 240 µA
